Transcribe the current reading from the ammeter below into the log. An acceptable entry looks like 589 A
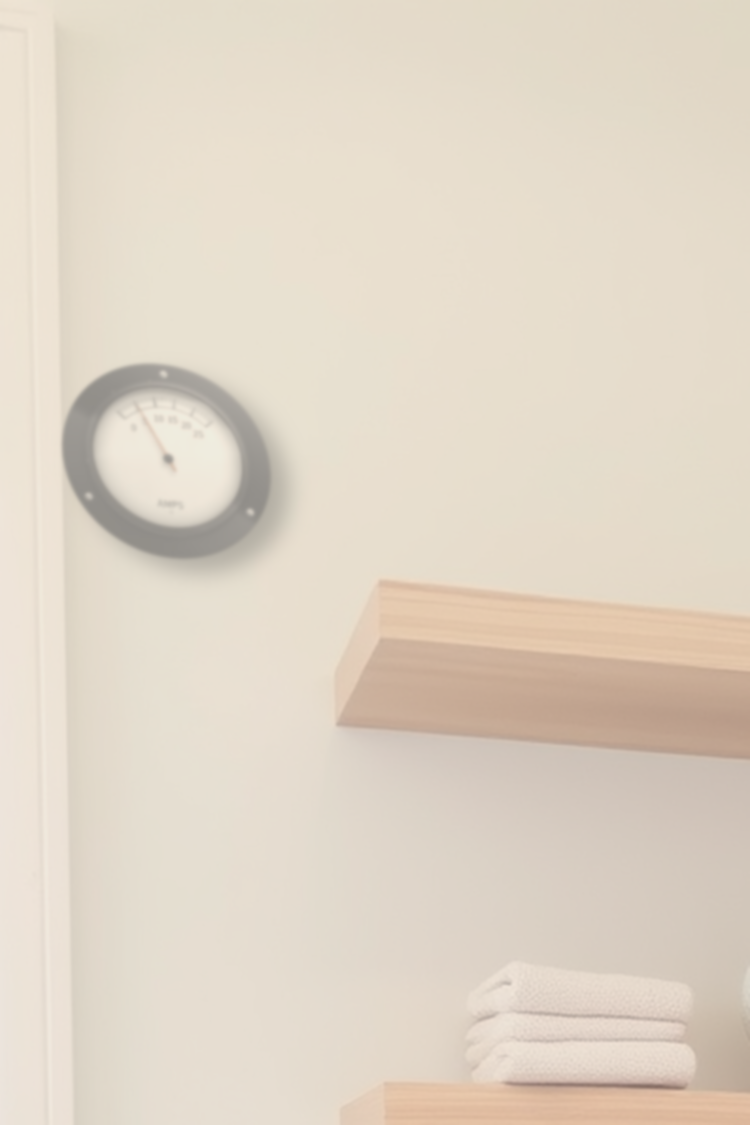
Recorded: 5 A
